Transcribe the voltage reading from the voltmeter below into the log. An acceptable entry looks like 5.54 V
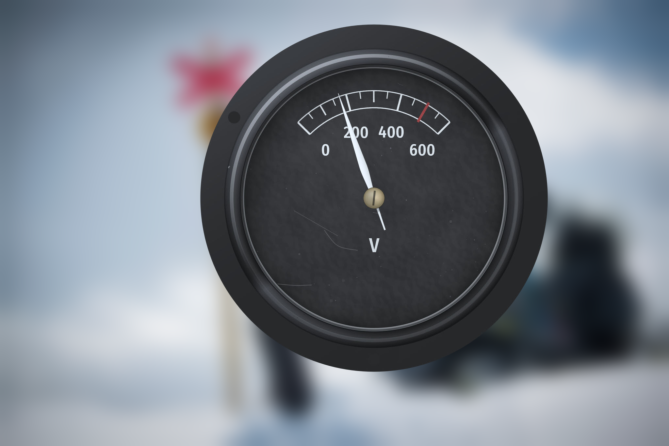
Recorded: 175 V
